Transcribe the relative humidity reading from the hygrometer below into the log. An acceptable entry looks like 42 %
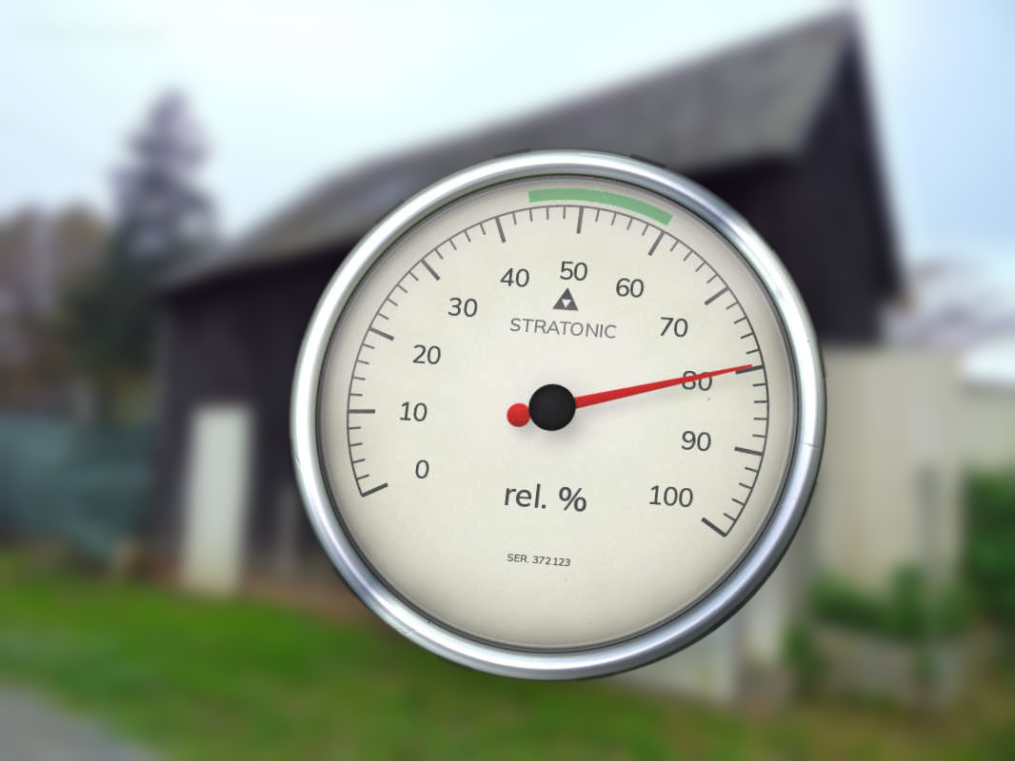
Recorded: 80 %
